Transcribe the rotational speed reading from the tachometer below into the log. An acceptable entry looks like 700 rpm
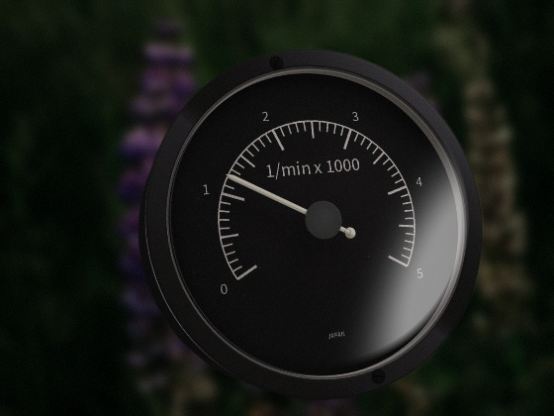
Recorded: 1200 rpm
